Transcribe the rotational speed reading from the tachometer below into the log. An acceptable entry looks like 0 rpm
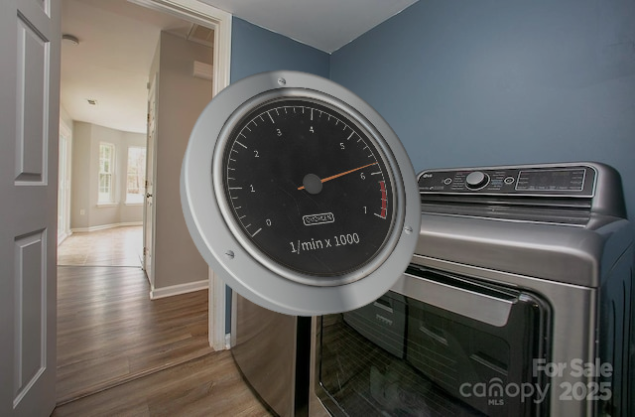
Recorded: 5800 rpm
